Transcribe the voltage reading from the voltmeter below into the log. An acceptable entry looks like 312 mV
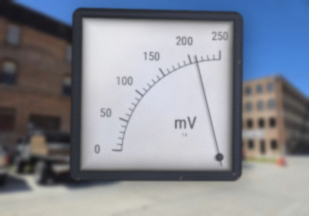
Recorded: 210 mV
